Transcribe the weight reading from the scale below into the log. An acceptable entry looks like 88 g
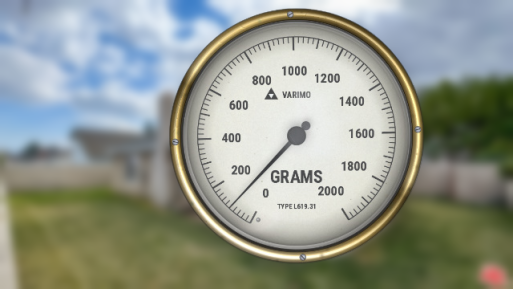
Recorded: 100 g
